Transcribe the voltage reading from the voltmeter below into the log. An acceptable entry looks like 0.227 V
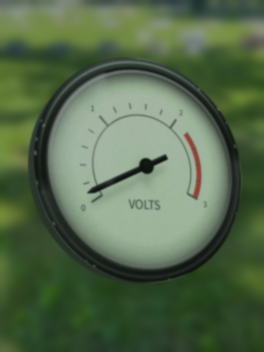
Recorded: 0.1 V
